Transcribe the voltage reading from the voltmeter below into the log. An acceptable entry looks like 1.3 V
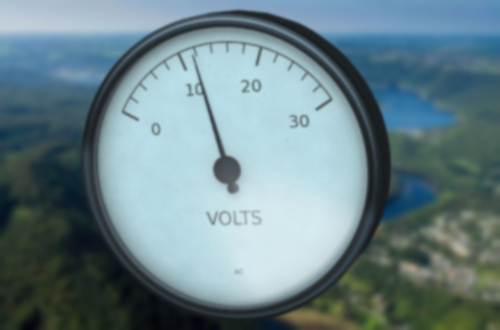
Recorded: 12 V
